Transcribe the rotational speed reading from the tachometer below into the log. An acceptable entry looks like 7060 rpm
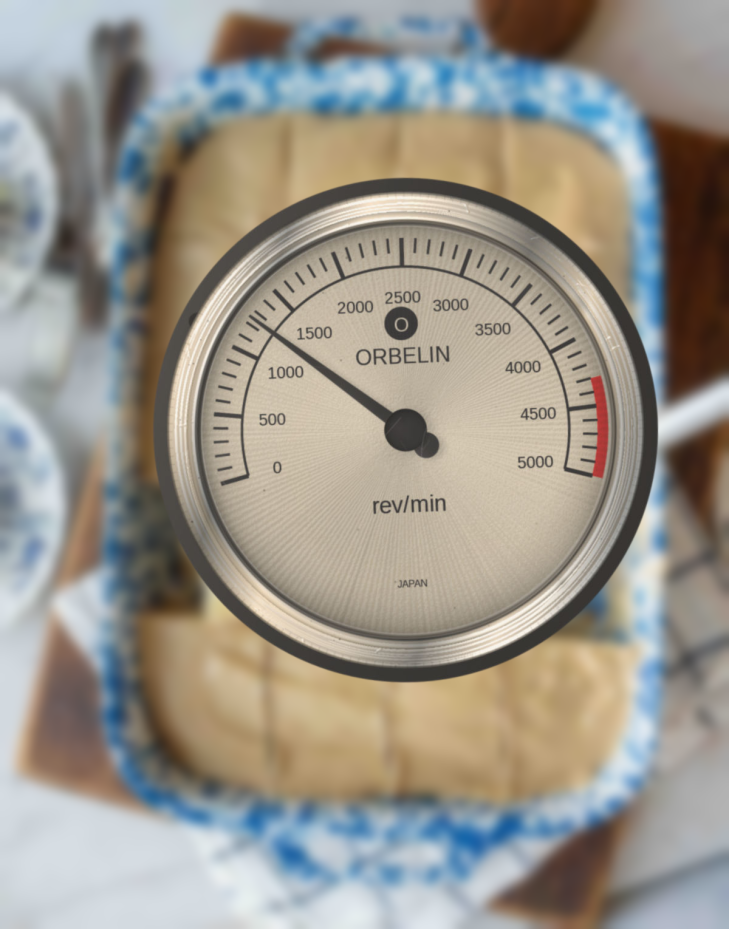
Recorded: 1250 rpm
